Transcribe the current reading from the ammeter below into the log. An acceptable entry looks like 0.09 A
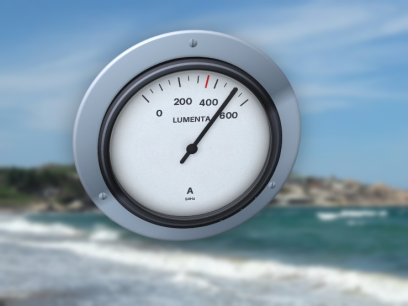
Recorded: 500 A
